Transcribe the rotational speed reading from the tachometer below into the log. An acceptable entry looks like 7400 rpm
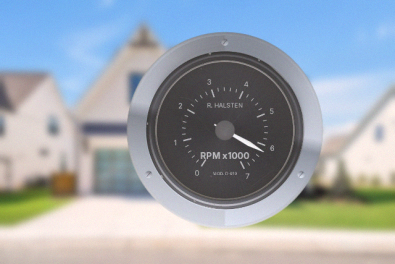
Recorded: 6200 rpm
